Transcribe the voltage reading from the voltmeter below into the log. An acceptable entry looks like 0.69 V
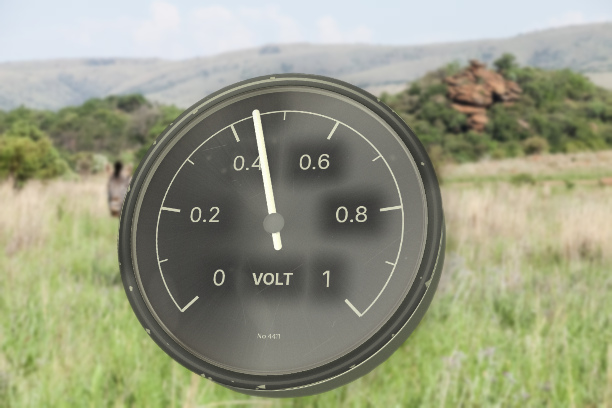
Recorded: 0.45 V
